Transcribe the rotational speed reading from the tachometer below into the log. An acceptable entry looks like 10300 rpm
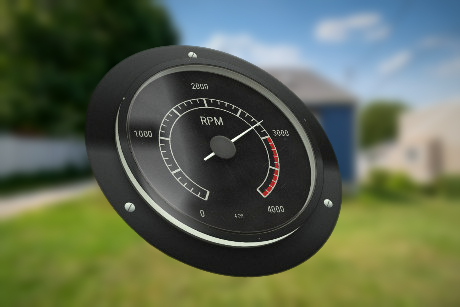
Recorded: 2800 rpm
